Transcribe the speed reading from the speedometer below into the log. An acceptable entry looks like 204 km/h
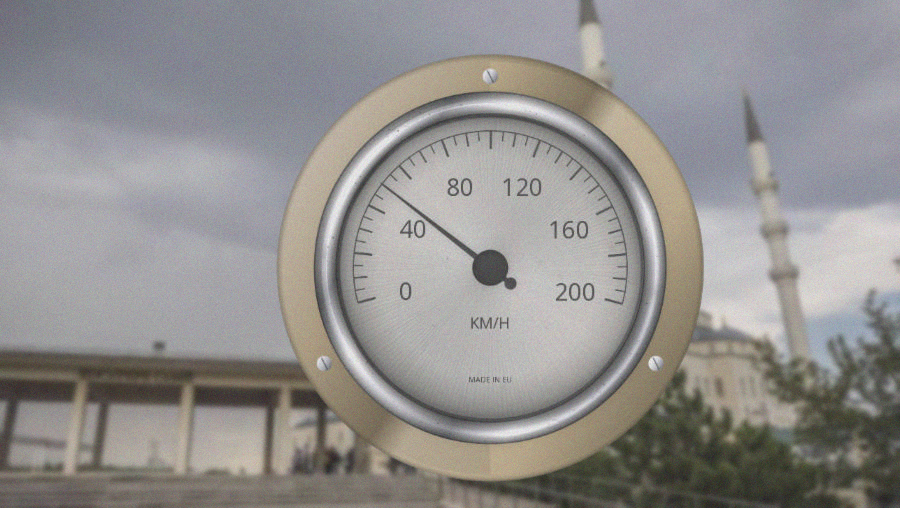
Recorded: 50 km/h
